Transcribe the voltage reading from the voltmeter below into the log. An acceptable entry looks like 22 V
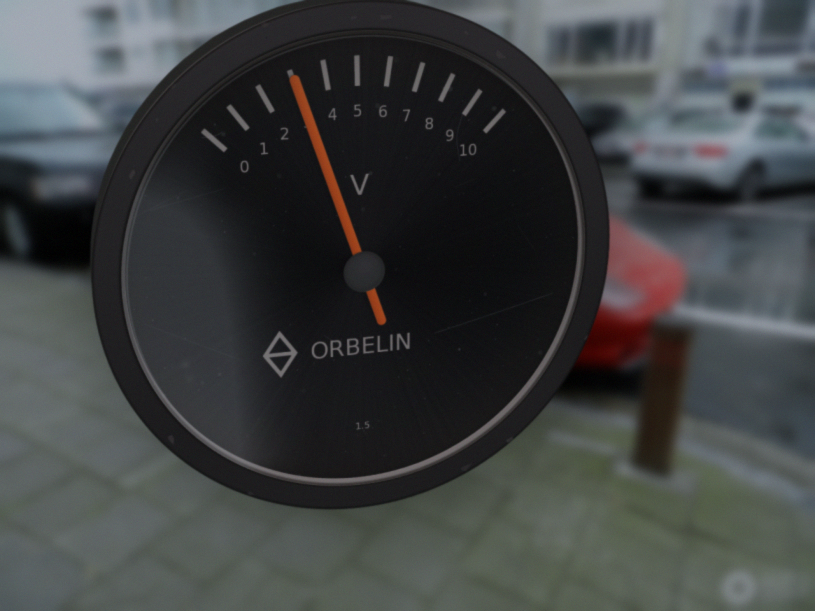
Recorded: 3 V
